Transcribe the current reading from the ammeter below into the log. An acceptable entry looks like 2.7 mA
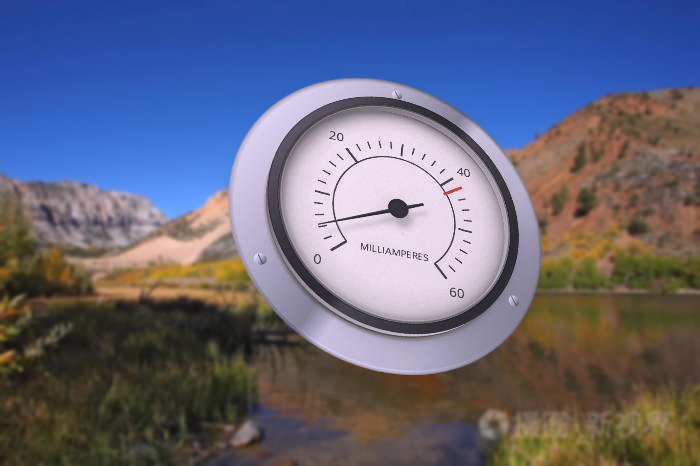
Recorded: 4 mA
